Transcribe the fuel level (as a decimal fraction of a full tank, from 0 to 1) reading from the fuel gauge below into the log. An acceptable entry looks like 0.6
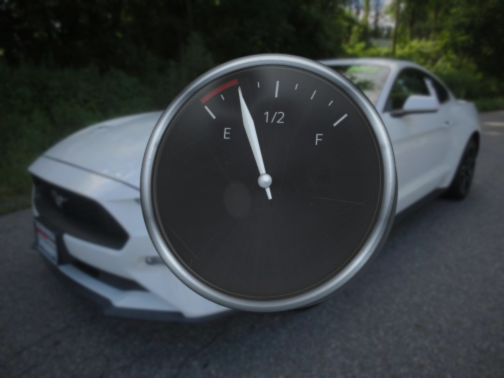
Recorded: 0.25
